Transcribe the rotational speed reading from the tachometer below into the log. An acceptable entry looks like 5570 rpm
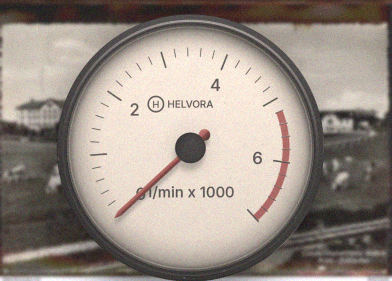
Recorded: 0 rpm
